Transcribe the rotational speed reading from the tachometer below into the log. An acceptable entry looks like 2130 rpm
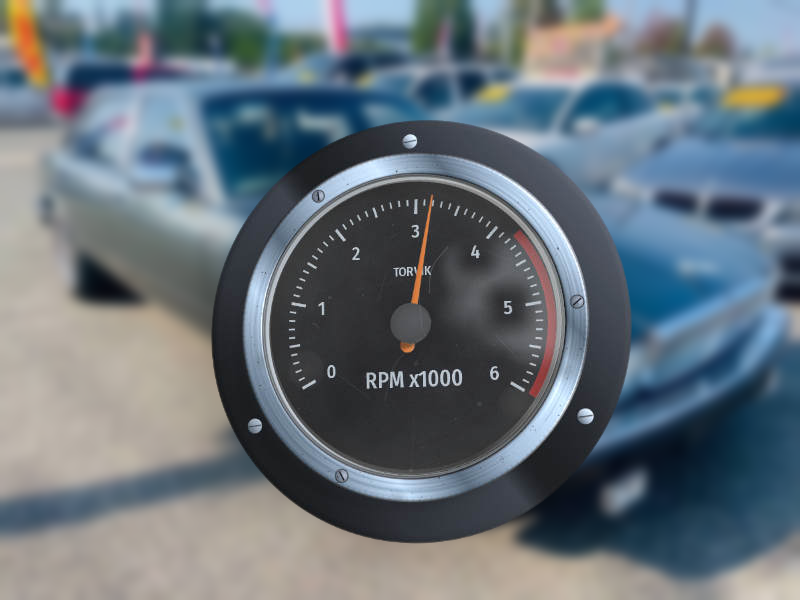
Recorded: 3200 rpm
